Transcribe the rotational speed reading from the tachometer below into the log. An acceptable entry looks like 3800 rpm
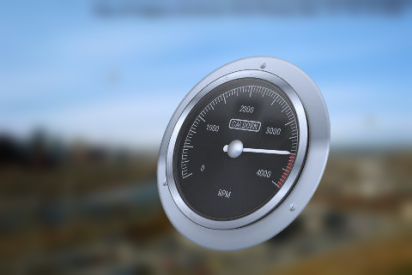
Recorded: 3500 rpm
